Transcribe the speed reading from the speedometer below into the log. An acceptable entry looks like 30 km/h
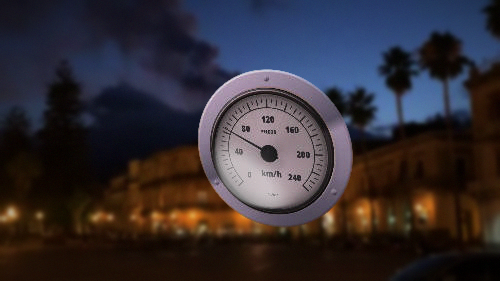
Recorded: 65 km/h
